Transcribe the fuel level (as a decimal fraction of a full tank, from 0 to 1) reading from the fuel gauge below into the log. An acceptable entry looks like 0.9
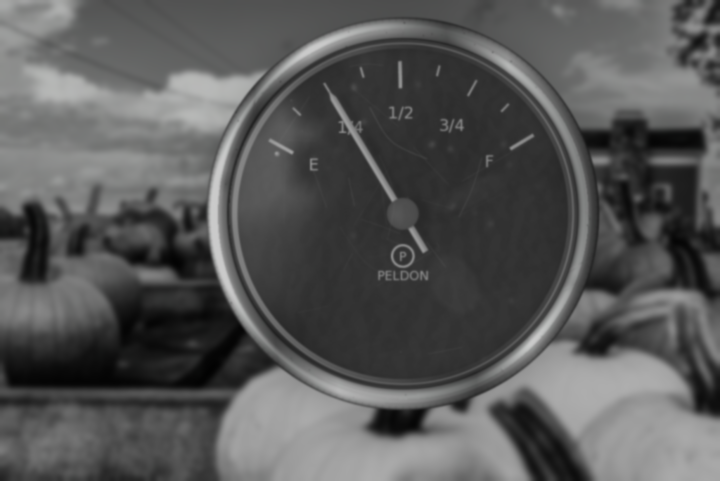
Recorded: 0.25
